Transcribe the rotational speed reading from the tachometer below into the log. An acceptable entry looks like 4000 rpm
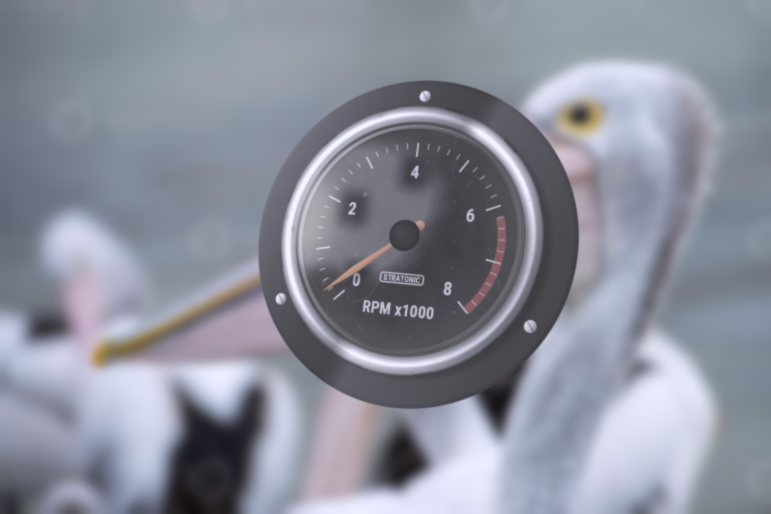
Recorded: 200 rpm
